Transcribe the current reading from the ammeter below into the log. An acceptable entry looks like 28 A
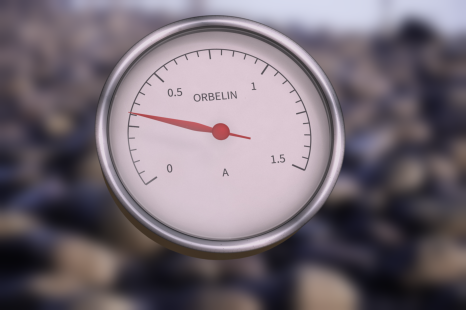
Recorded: 0.3 A
